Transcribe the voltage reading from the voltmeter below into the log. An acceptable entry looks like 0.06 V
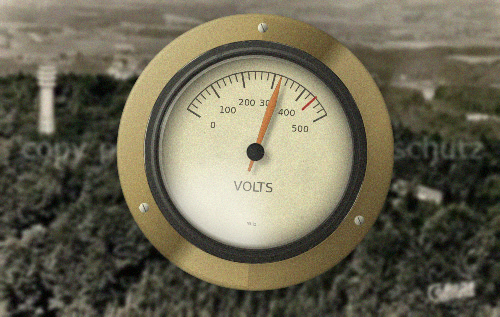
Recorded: 320 V
